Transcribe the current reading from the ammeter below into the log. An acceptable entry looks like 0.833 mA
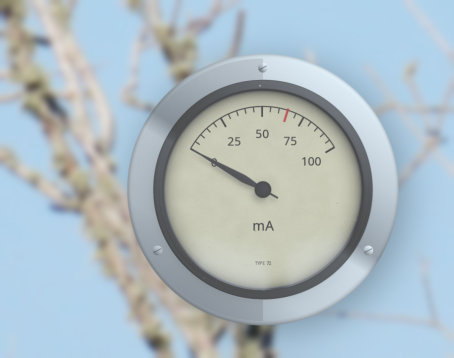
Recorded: 0 mA
